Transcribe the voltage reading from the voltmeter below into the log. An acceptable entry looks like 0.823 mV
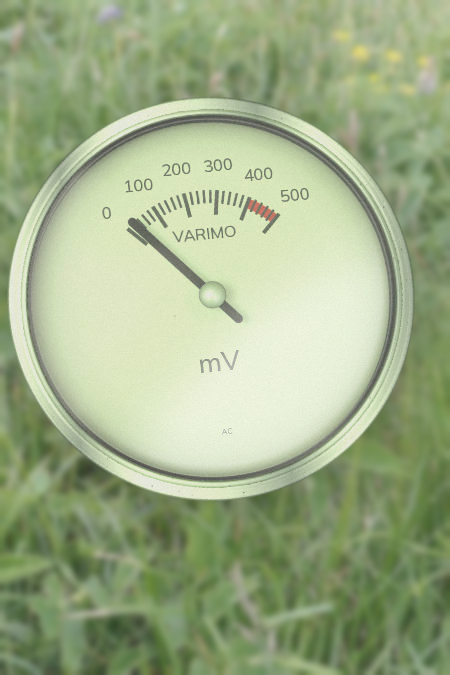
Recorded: 20 mV
